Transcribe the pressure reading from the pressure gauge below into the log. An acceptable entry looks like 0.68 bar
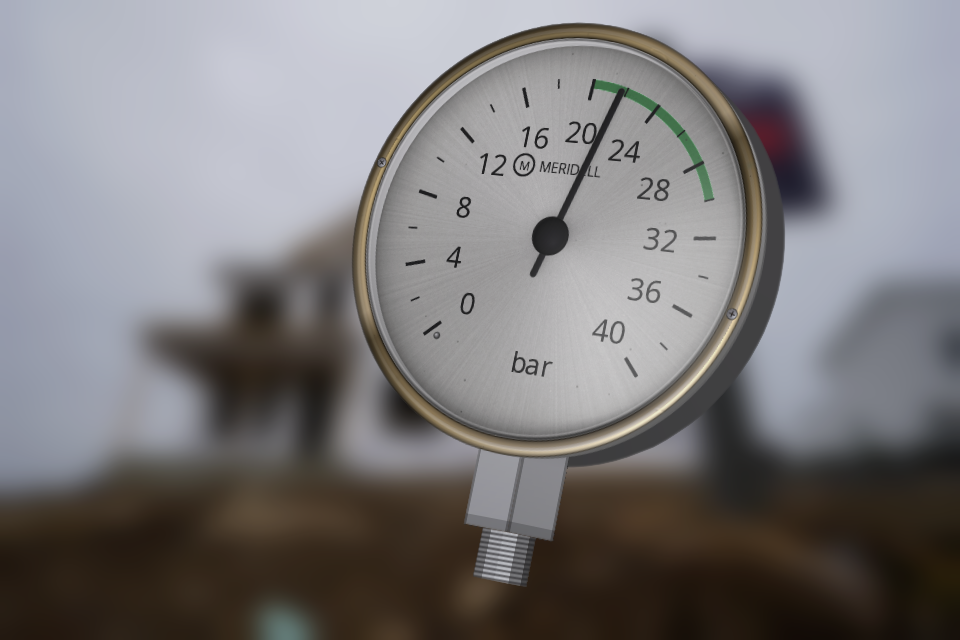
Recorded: 22 bar
